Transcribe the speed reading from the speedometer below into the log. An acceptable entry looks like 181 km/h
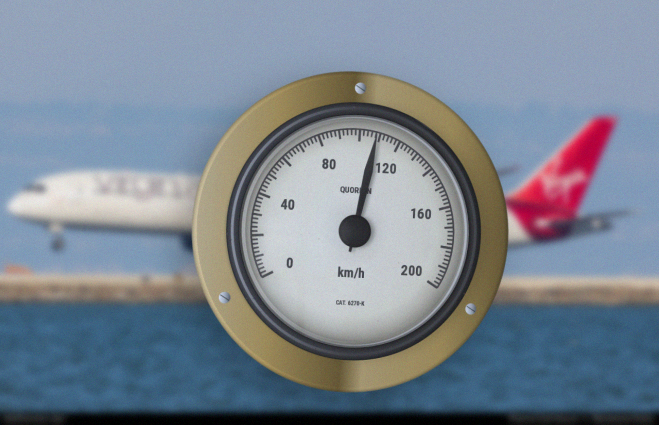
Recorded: 108 km/h
